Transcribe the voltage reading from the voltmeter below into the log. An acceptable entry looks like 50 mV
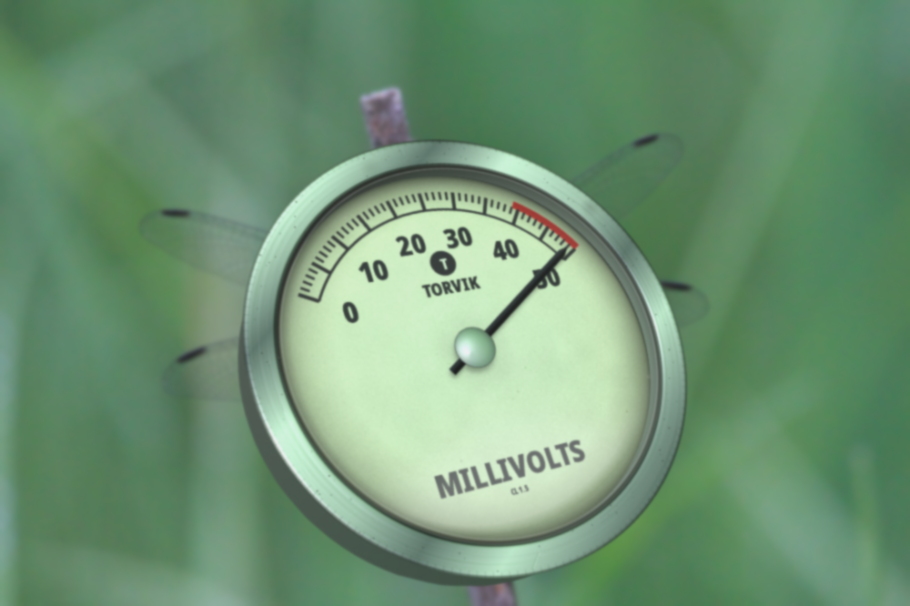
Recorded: 49 mV
